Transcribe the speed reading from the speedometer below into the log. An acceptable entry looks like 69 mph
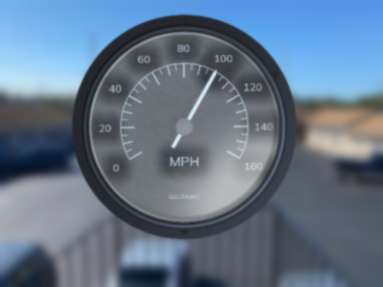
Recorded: 100 mph
